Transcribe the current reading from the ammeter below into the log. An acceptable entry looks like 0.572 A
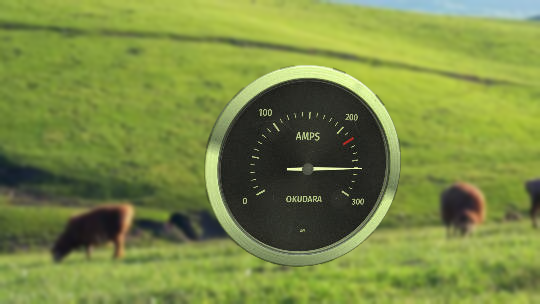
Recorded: 260 A
